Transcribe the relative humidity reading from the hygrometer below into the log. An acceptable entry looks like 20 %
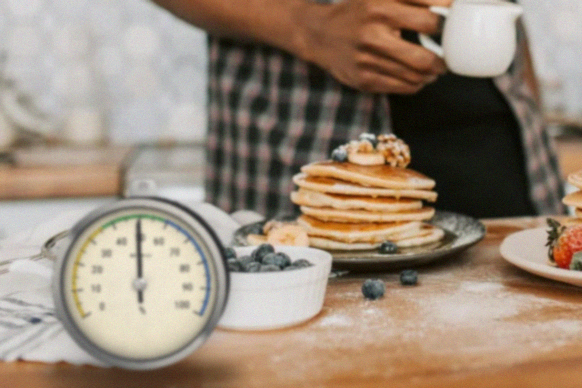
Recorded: 50 %
